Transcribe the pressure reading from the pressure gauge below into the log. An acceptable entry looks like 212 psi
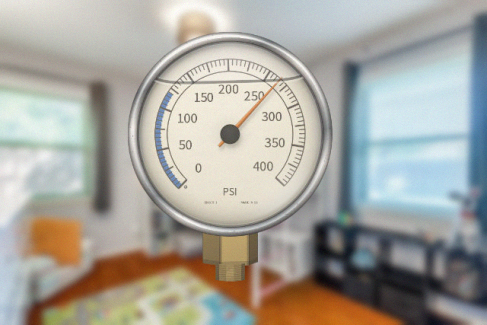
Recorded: 265 psi
